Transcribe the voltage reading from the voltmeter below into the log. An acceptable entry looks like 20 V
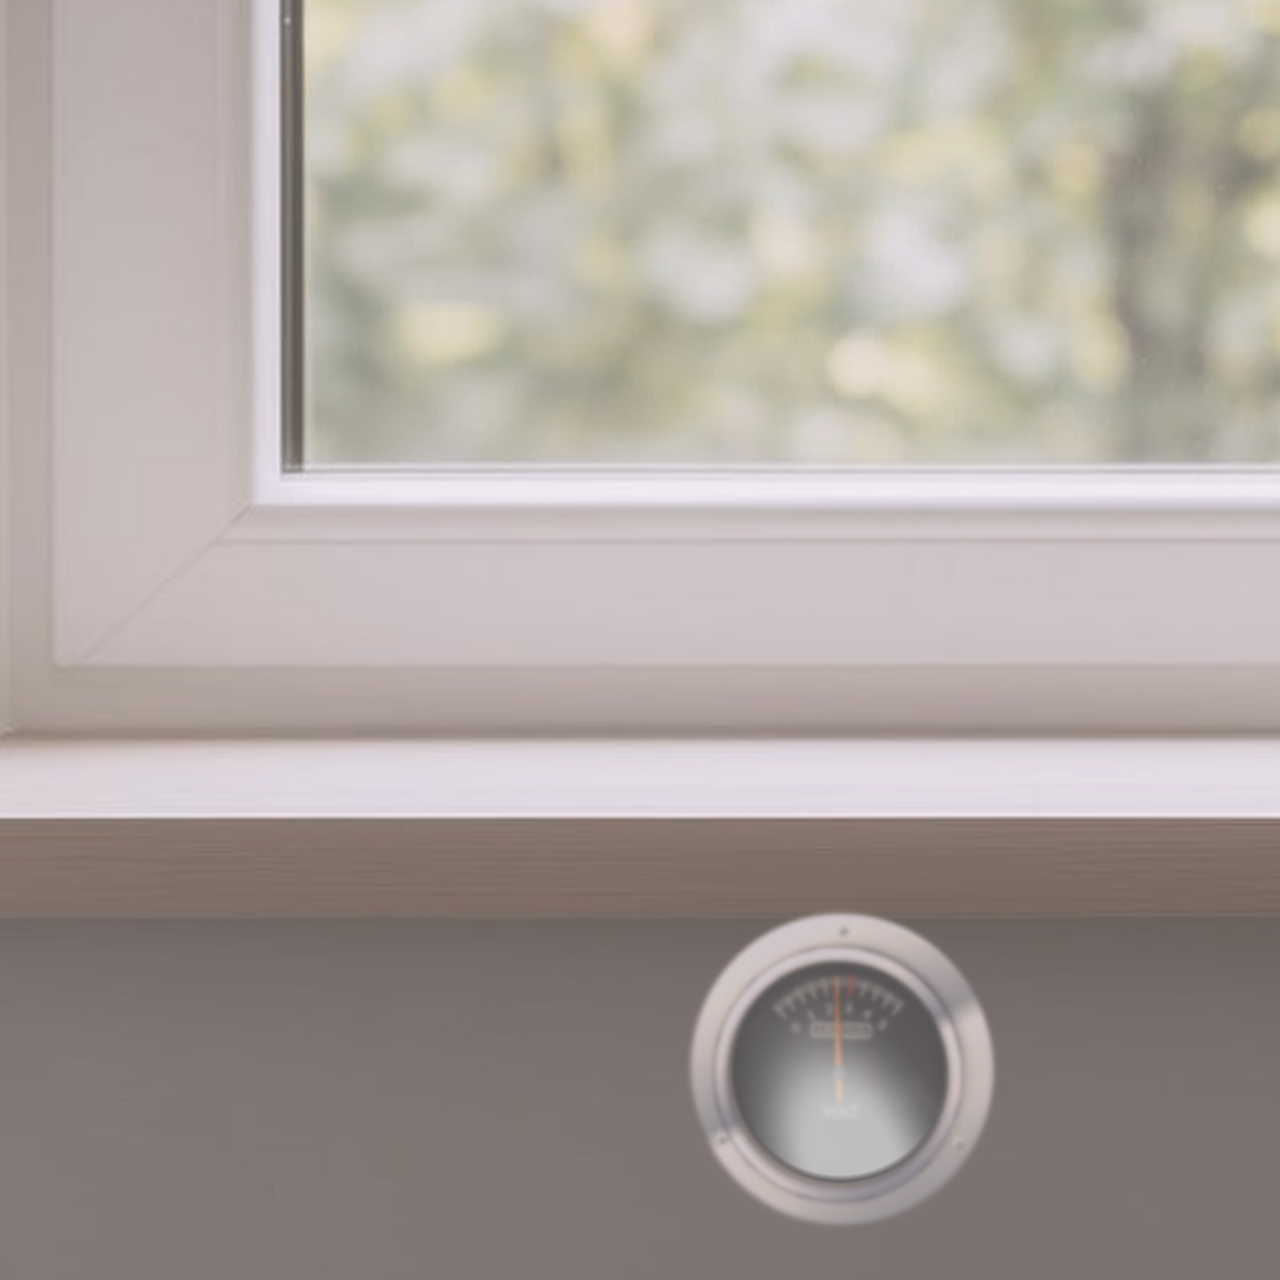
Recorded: 2.5 V
